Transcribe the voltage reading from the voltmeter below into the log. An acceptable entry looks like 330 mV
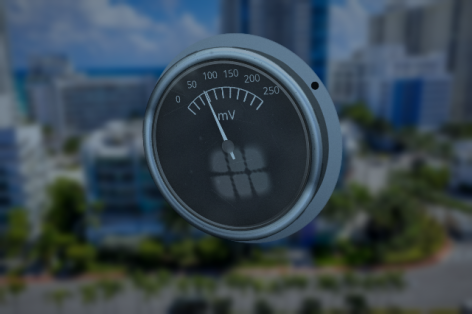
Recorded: 75 mV
